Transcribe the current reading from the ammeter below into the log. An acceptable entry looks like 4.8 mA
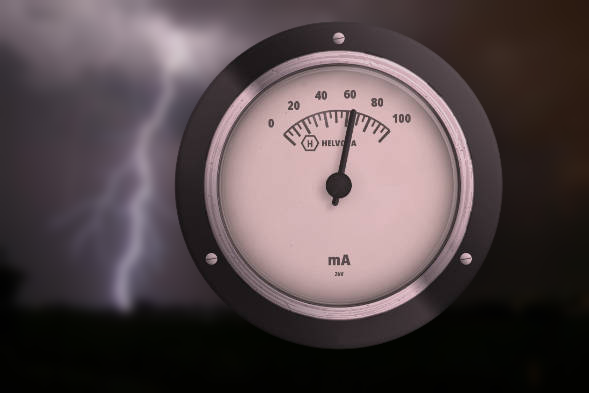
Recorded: 65 mA
